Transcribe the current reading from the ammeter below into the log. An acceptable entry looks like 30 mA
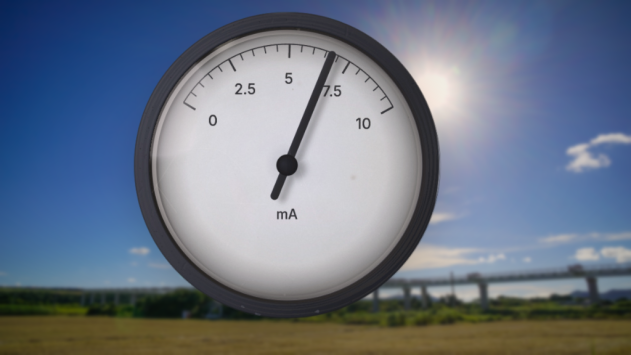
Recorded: 6.75 mA
